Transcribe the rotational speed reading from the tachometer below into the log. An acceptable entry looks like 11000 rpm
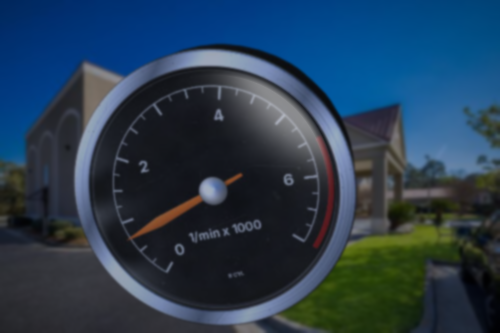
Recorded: 750 rpm
